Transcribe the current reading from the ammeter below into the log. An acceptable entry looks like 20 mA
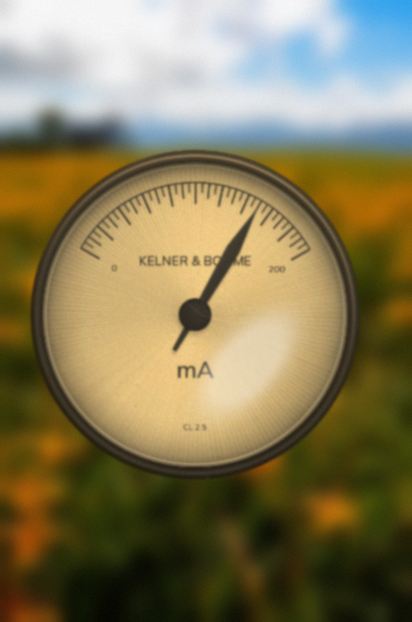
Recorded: 150 mA
